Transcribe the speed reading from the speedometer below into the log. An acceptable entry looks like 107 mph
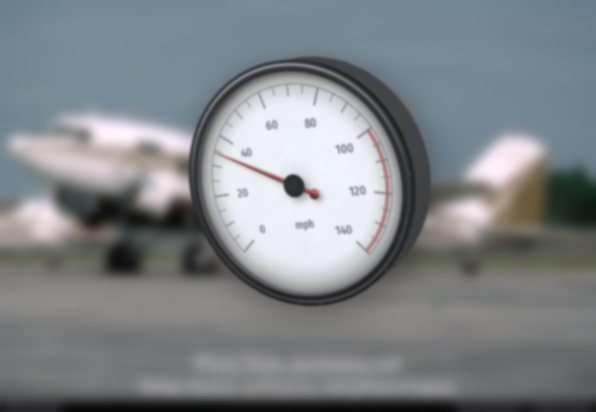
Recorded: 35 mph
